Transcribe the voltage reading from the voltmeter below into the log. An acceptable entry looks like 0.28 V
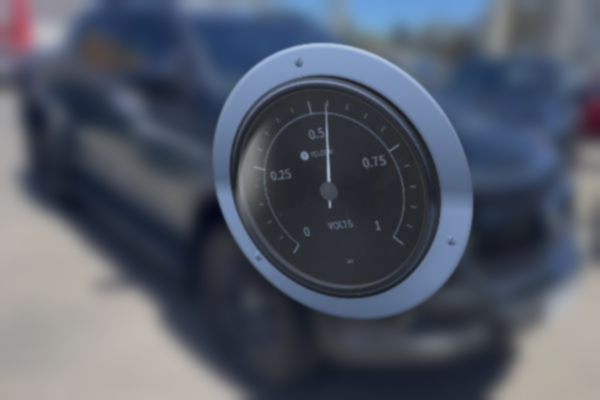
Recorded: 0.55 V
